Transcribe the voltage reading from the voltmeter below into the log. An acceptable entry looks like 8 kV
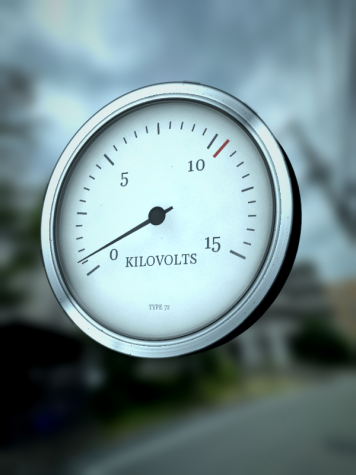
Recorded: 0.5 kV
